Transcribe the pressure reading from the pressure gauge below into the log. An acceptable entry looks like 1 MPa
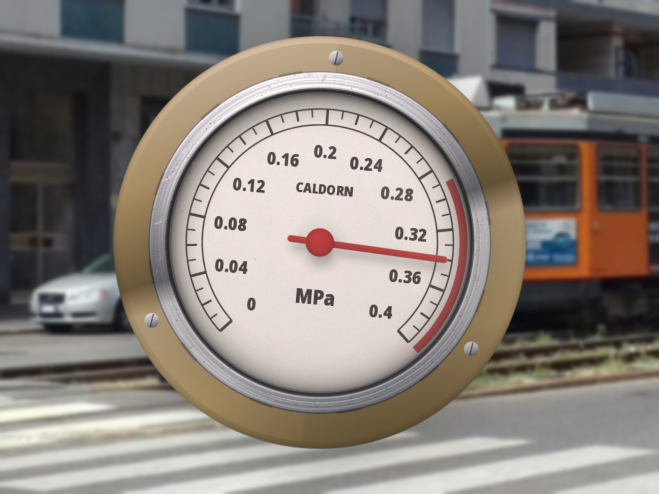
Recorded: 0.34 MPa
